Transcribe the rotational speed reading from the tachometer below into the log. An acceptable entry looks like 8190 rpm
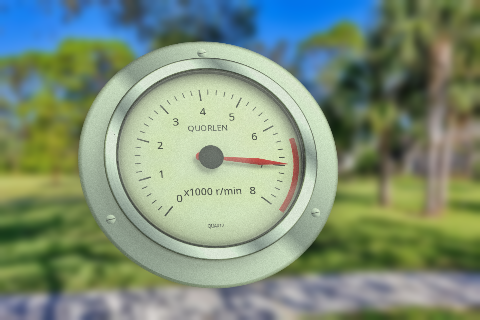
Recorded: 7000 rpm
